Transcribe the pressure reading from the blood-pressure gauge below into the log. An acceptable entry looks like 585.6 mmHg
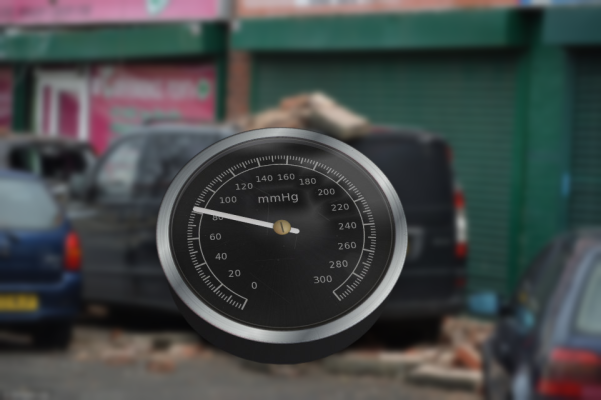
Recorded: 80 mmHg
